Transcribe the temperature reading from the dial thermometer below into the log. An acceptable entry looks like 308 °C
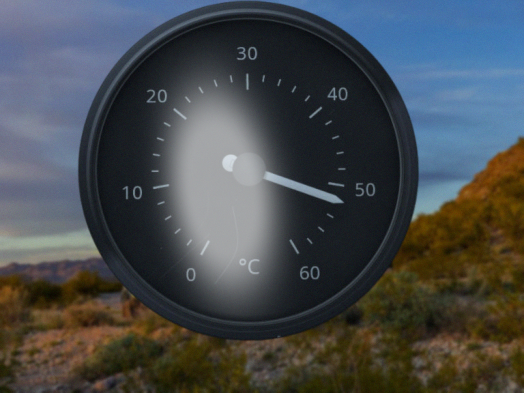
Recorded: 52 °C
